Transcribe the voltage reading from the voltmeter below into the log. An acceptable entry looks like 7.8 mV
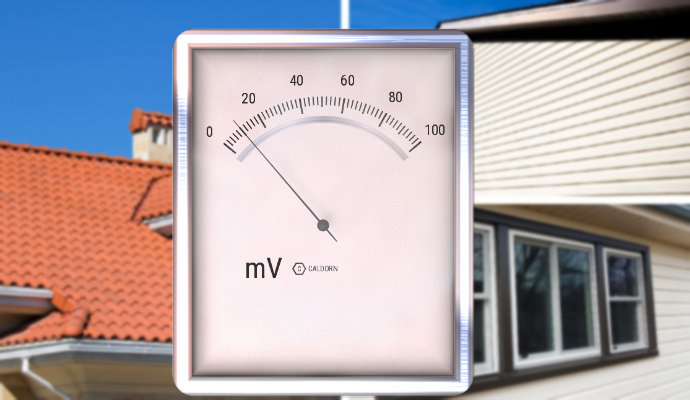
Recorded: 10 mV
